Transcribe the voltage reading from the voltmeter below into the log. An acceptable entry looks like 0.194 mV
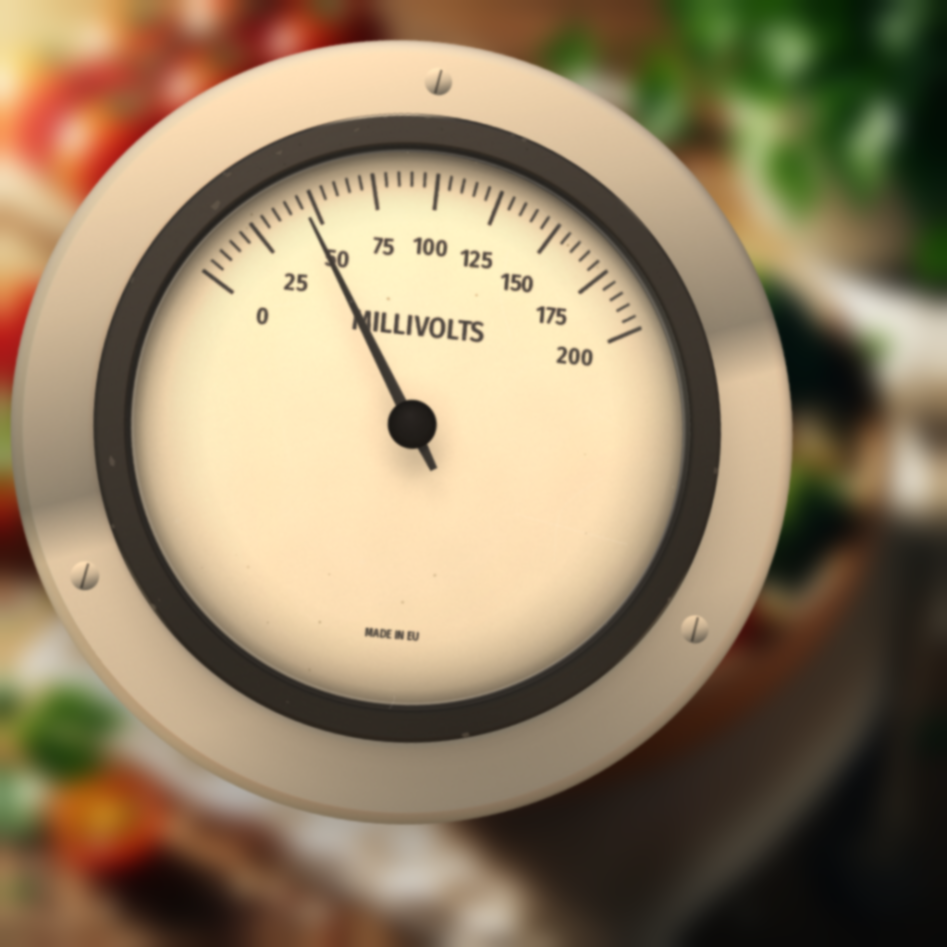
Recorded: 45 mV
